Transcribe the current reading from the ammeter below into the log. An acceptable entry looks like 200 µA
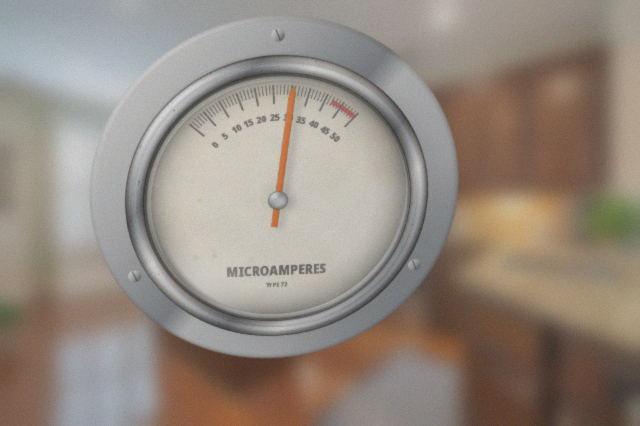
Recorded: 30 µA
